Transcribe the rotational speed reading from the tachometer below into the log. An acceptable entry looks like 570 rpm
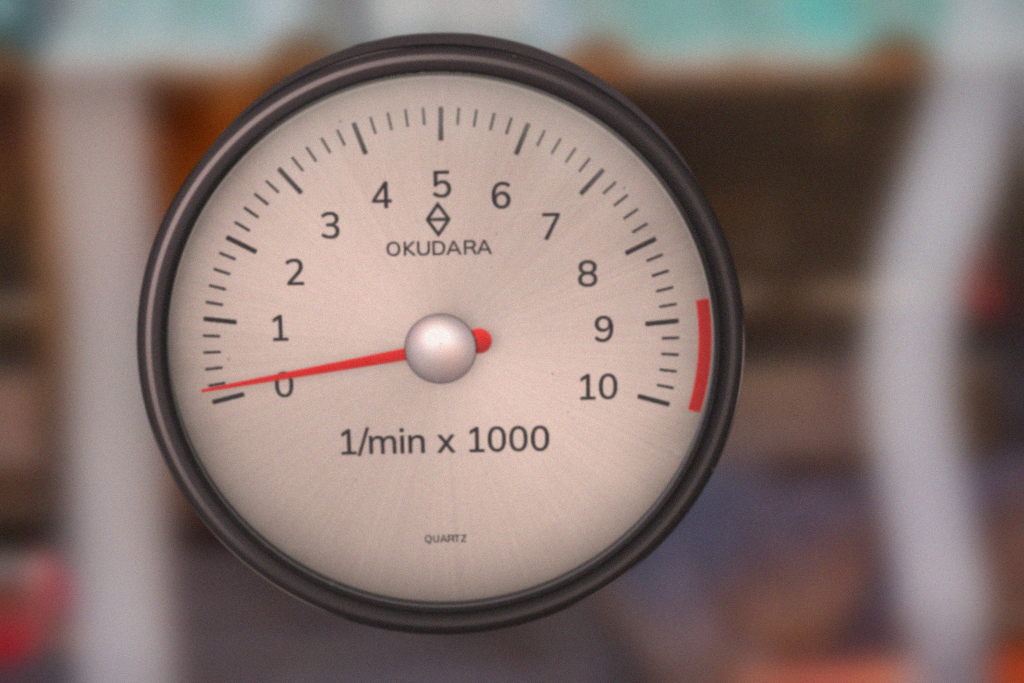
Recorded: 200 rpm
